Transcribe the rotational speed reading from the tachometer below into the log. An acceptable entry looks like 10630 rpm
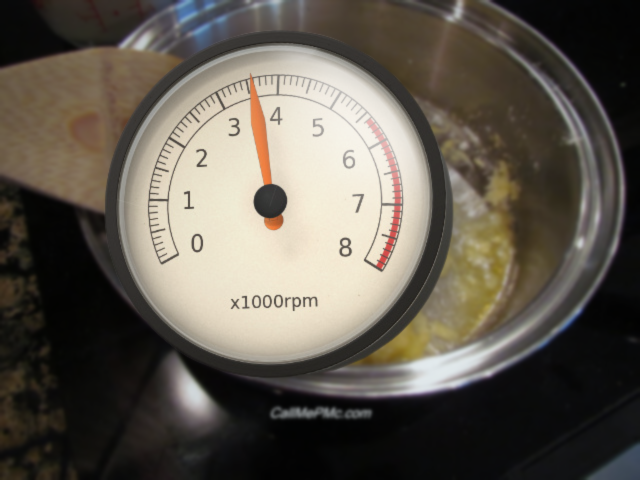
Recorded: 3600 rpm
